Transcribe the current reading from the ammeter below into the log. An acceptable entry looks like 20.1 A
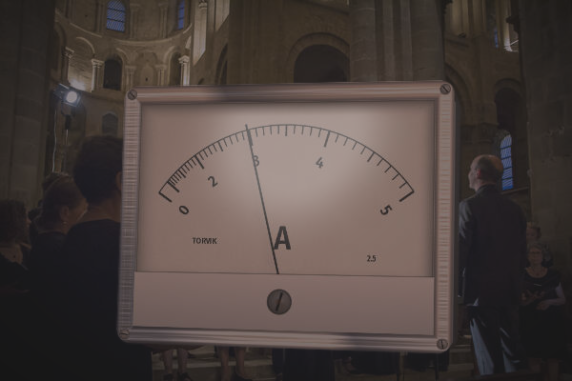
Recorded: 3 A
